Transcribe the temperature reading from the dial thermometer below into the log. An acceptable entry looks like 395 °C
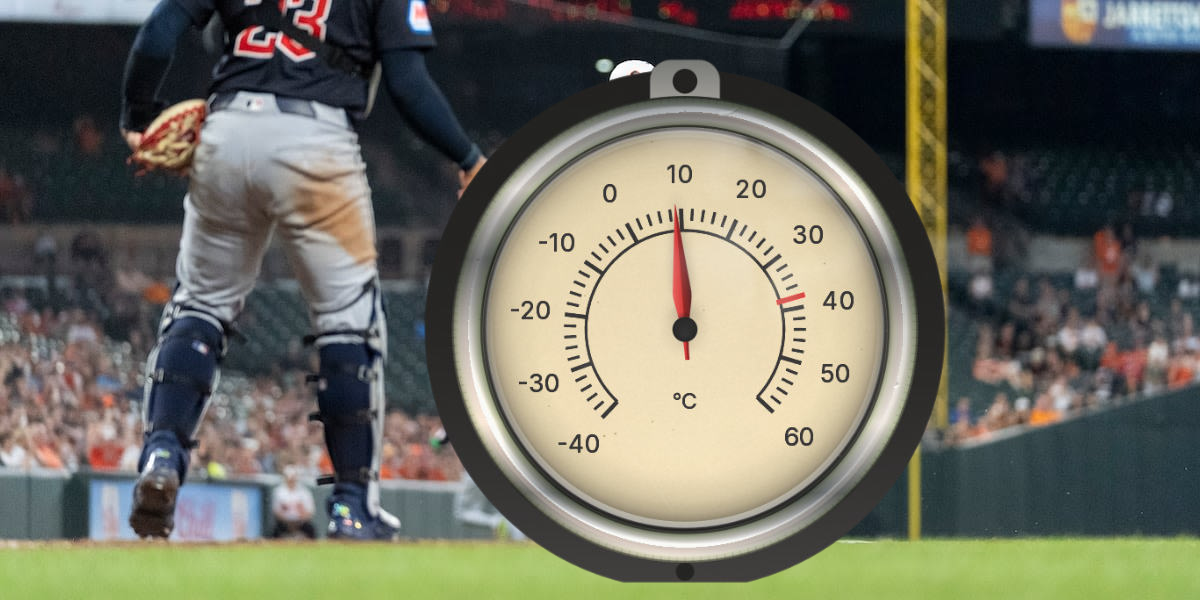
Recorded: 9 °C
